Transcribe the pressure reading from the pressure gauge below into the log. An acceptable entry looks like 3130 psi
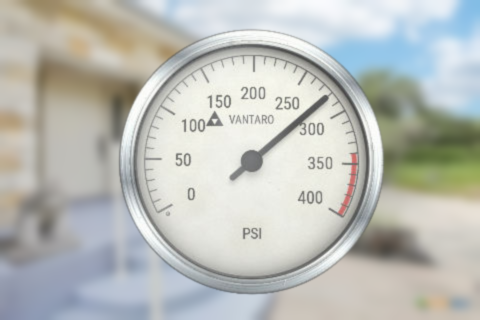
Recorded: 280 psi
